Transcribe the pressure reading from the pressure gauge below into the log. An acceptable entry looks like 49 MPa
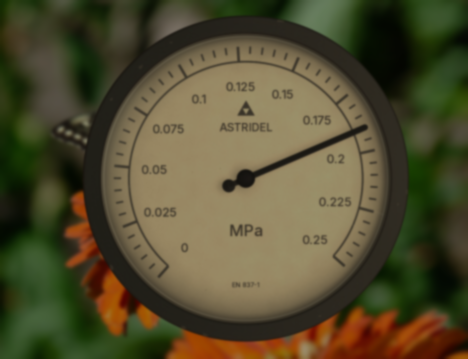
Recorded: 0.19 MPa
